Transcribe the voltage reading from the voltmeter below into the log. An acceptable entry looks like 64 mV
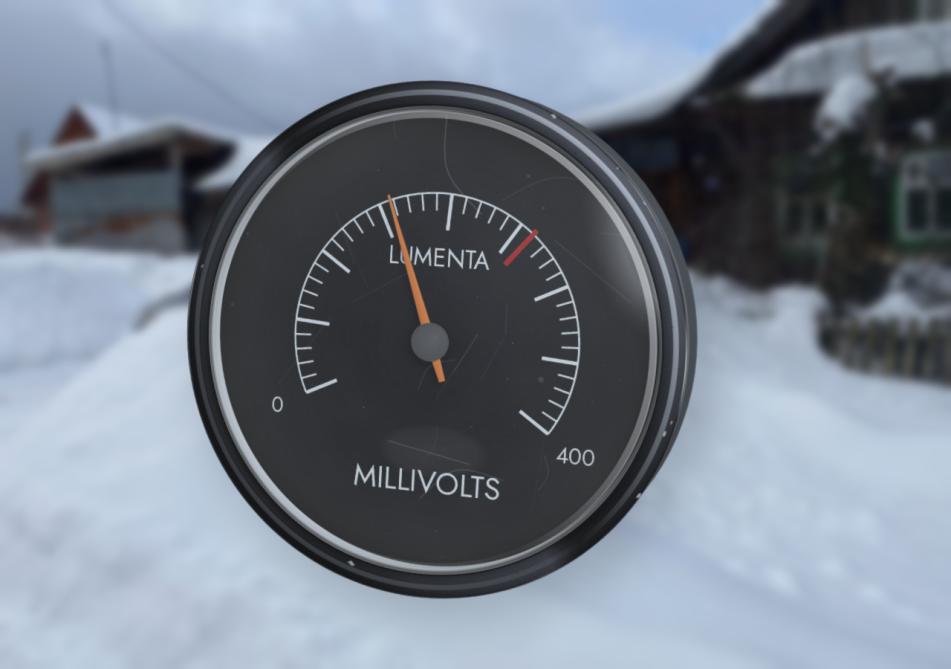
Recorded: 160 mV
